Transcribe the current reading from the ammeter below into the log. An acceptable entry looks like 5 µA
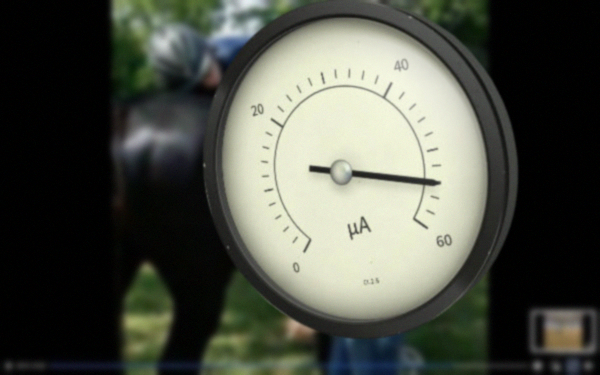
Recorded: 54 µA
